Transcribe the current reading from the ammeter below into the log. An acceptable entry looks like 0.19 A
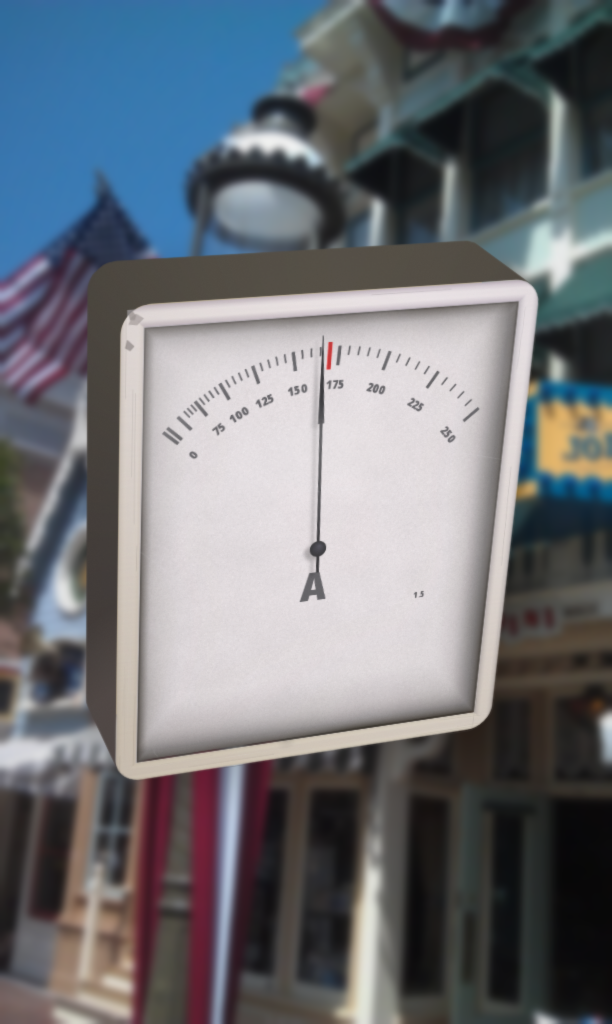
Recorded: 165 A
